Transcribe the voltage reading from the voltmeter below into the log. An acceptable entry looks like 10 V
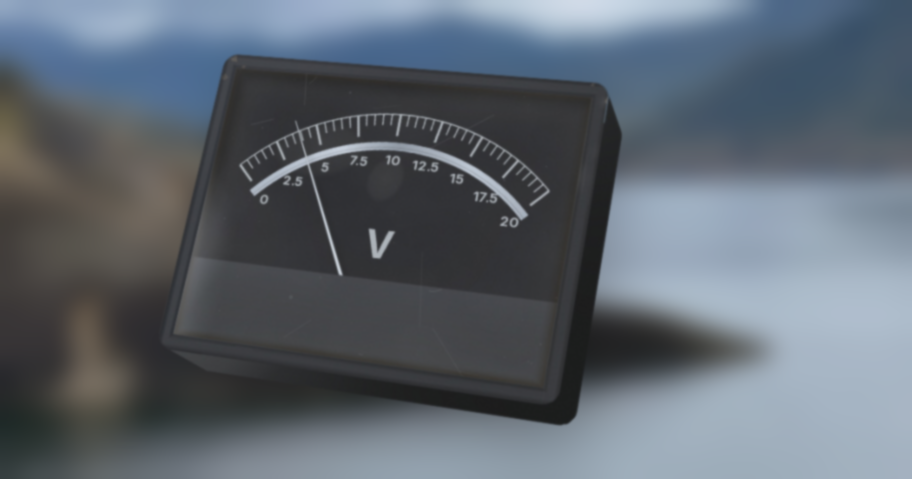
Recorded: 4 V
